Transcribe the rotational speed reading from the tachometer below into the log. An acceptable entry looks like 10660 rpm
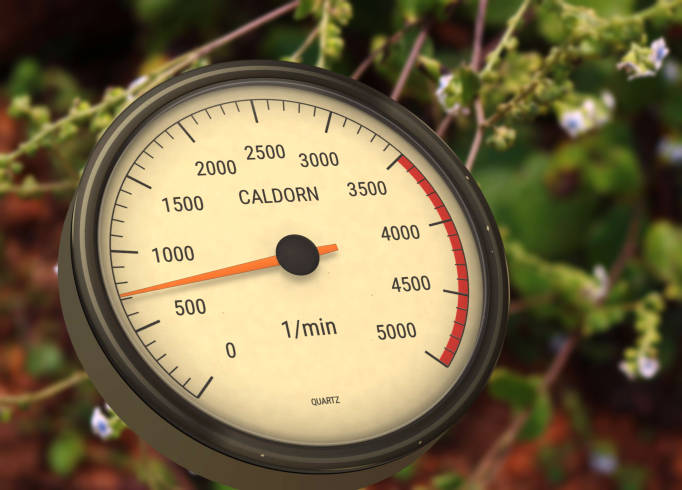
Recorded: 700 rpm
